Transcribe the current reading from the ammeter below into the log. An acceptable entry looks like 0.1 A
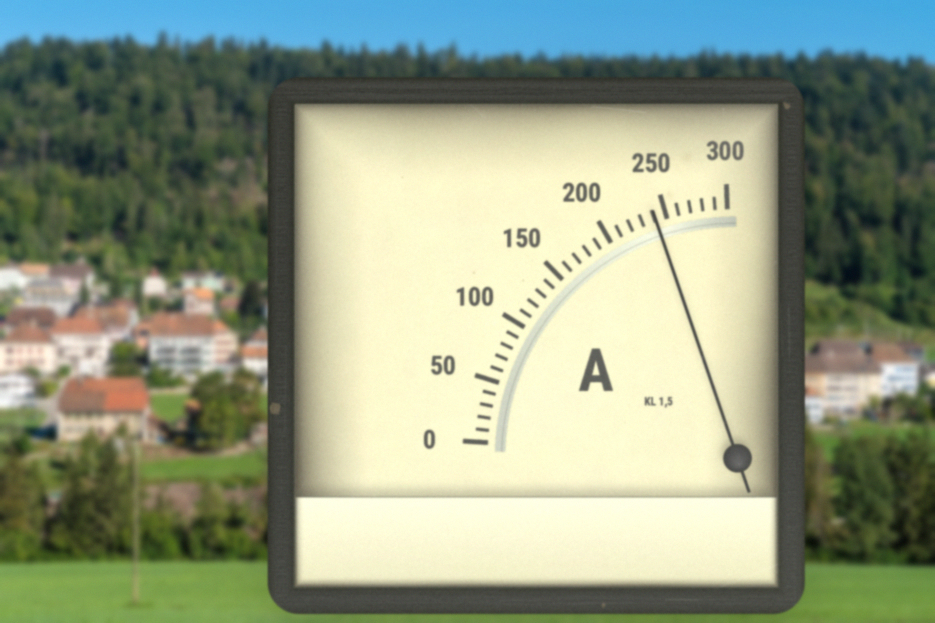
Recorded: 240 A
